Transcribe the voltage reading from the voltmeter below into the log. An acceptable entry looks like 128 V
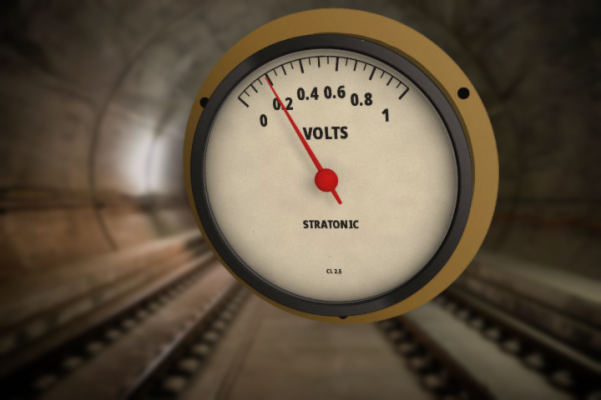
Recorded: 0.2 V
